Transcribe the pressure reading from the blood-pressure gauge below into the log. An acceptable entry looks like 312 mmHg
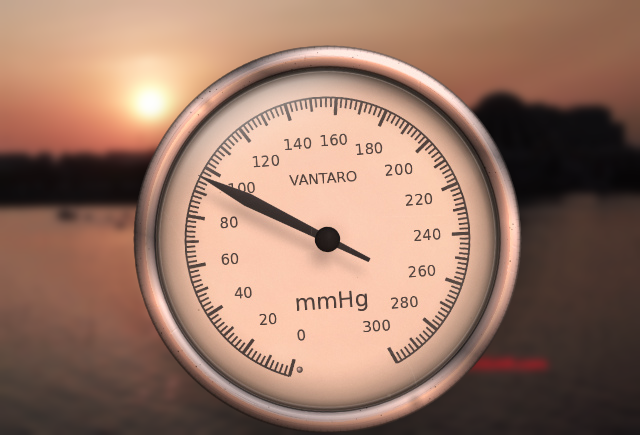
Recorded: 96 mmHg
